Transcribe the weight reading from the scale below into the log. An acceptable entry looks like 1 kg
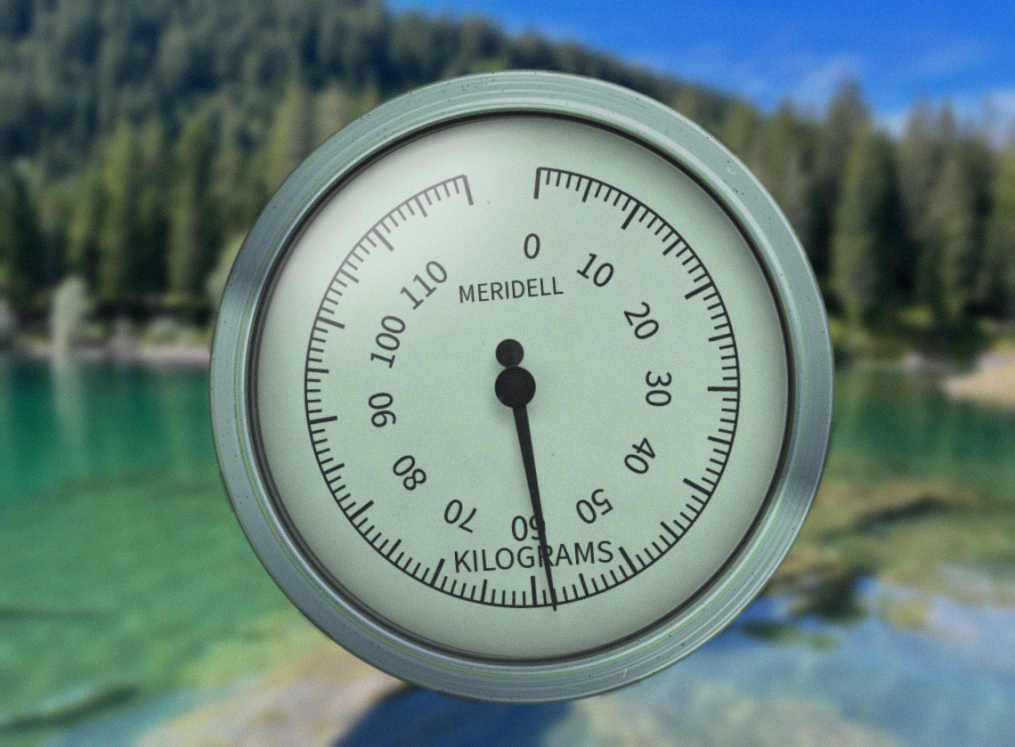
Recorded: 58 kg
